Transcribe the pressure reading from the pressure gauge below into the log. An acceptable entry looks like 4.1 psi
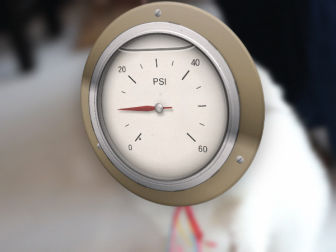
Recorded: 10 psi
